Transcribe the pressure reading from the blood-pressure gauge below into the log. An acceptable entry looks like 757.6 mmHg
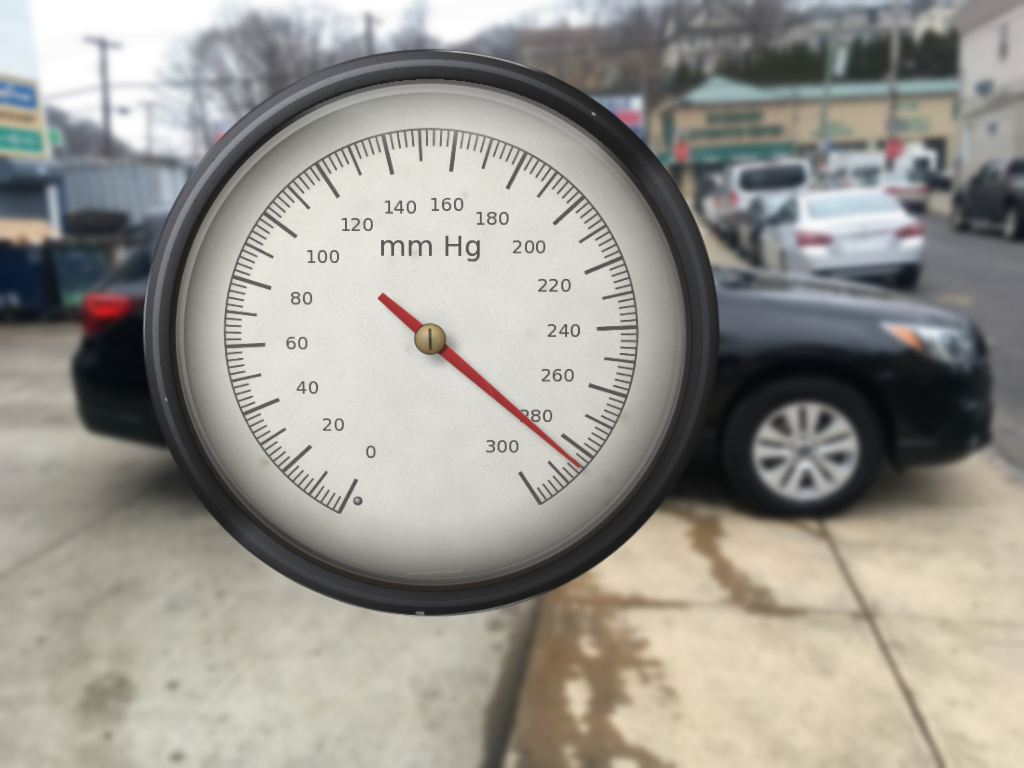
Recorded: 284 mmHg
